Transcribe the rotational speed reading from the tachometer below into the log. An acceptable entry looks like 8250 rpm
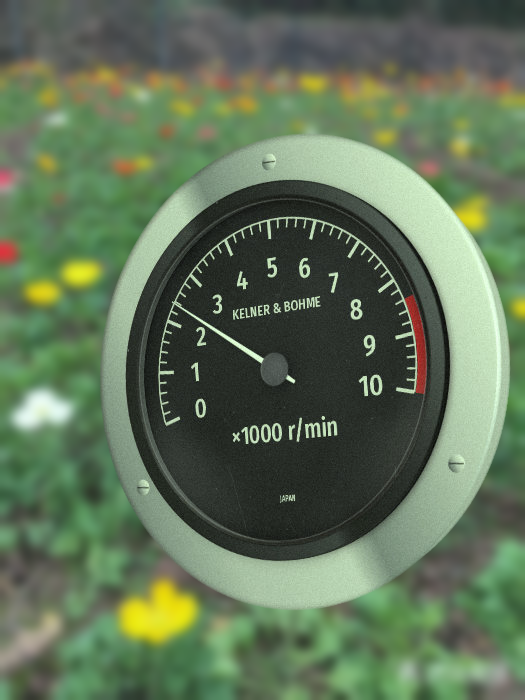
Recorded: 2400 rpm
